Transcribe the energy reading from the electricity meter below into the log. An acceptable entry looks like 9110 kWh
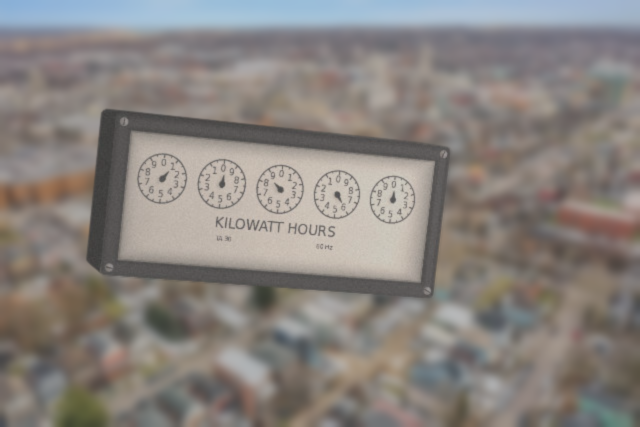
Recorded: 9860 kWh
